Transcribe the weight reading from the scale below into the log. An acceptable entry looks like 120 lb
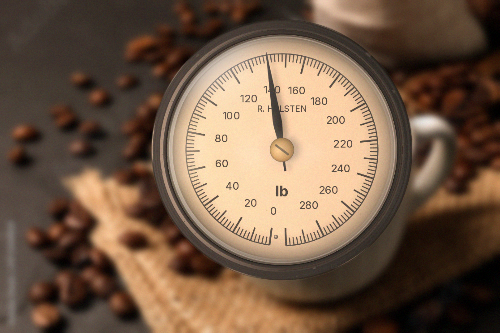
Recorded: 140 lb
